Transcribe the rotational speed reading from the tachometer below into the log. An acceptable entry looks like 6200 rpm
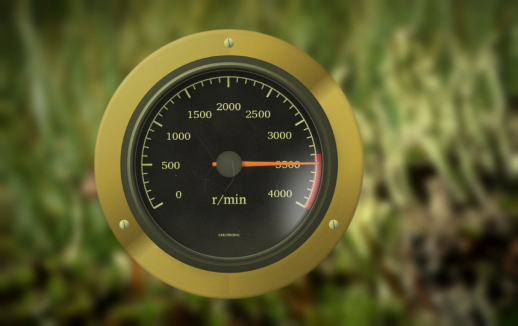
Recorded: 3500 rpm
